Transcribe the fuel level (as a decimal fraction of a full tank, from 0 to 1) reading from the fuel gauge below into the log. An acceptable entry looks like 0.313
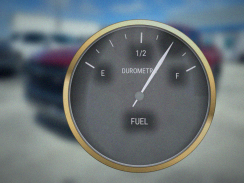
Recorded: 0.75
